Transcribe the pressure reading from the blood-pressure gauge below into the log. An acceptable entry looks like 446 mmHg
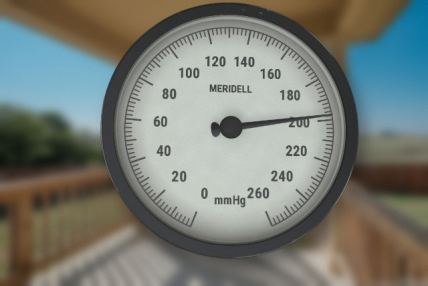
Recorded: 198 mmHg
